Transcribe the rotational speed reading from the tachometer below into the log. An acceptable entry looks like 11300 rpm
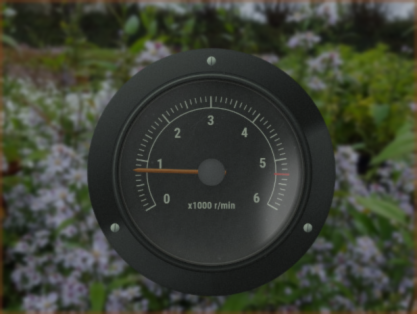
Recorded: 800 rpm
